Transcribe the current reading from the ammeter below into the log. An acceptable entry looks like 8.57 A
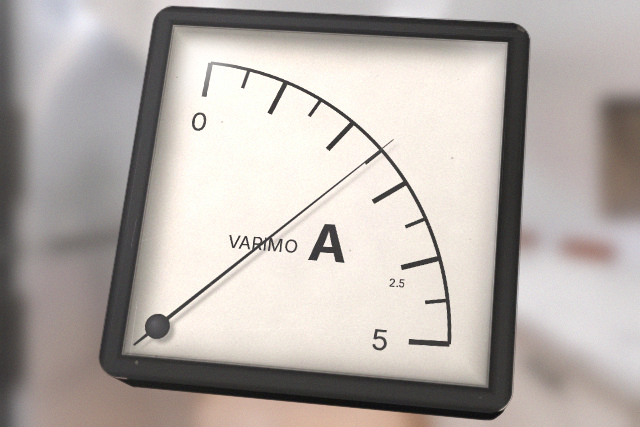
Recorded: 2.5 A
